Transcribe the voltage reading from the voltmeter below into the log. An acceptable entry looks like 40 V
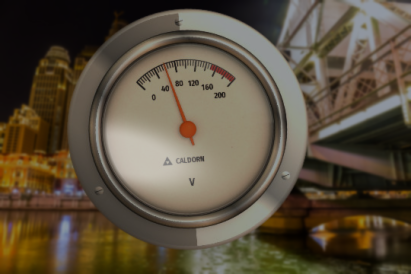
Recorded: 60 V
